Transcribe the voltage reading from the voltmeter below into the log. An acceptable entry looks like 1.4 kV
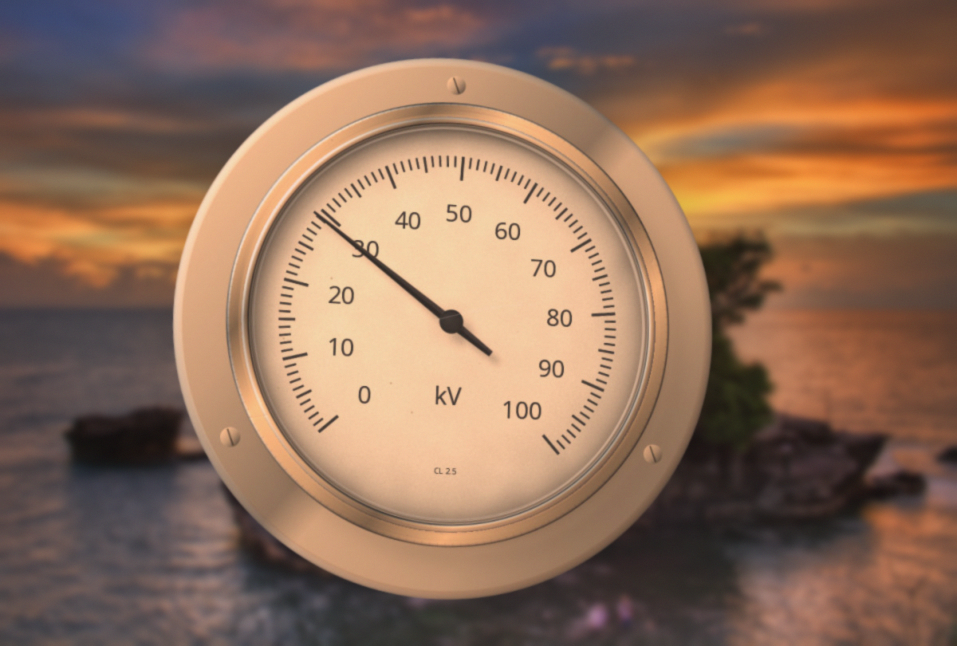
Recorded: 29 kV
